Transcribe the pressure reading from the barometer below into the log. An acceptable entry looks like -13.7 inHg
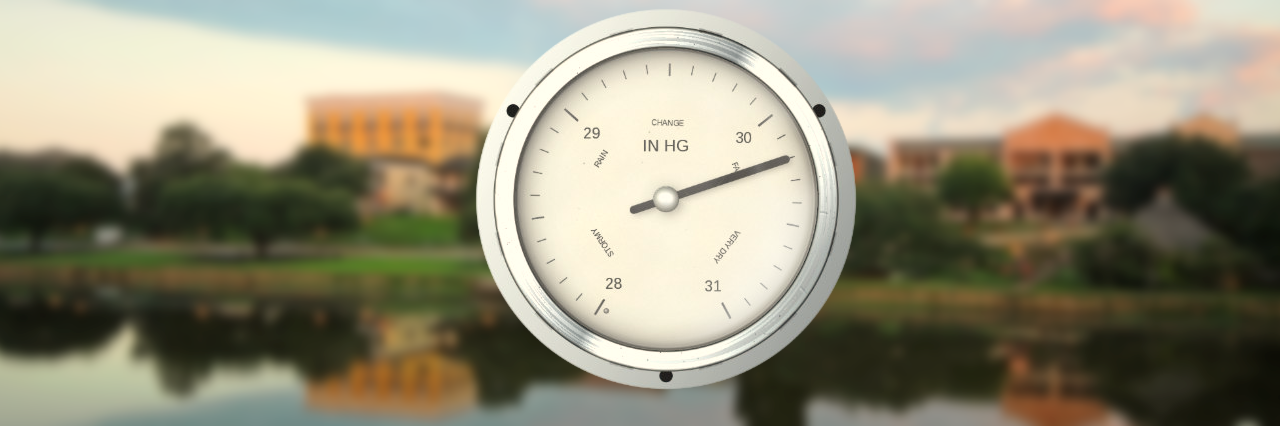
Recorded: 30.2 inHg
